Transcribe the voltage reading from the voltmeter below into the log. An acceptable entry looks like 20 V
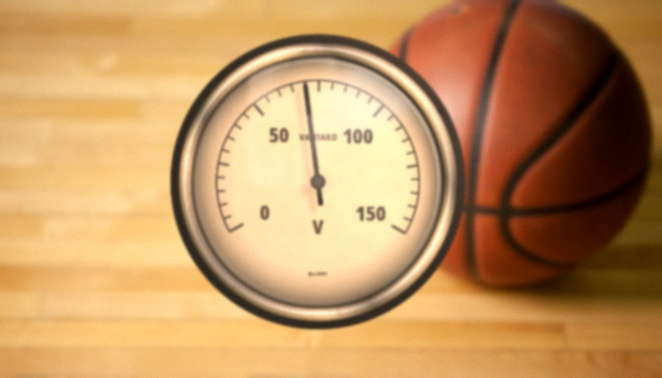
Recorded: 70 V
